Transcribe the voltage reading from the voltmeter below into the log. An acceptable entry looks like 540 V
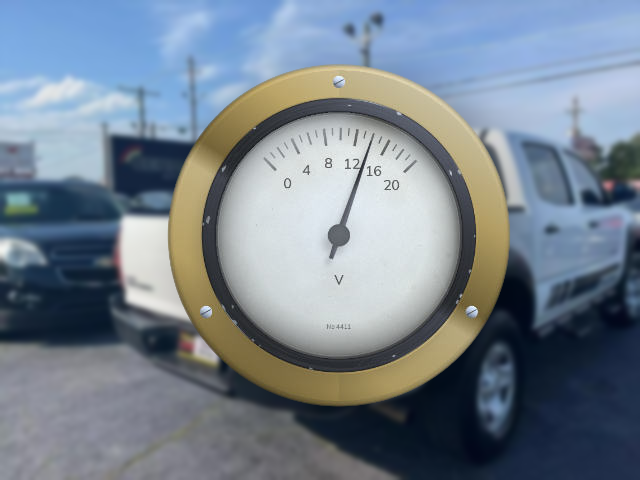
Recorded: 14 V
